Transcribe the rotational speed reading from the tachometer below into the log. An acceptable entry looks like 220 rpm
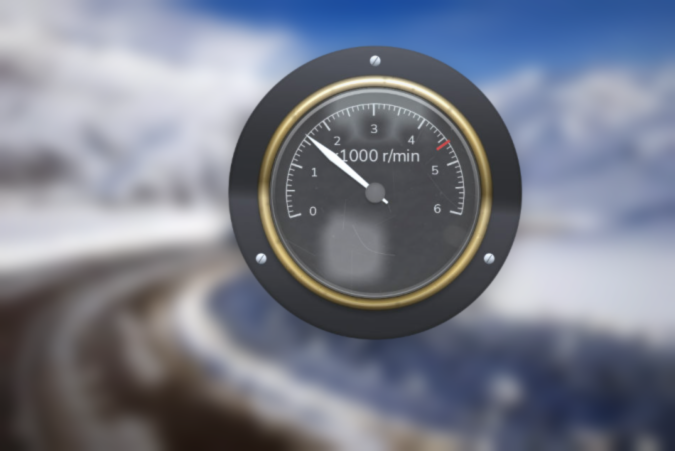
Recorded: 1600 rpm
